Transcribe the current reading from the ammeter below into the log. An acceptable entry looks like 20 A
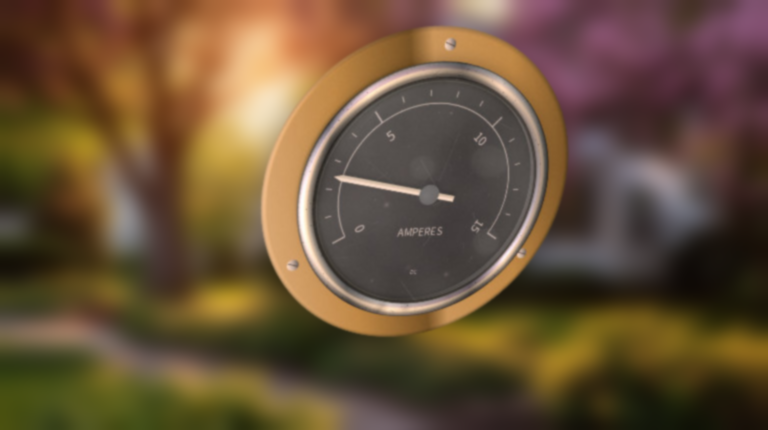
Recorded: 2.5 A
